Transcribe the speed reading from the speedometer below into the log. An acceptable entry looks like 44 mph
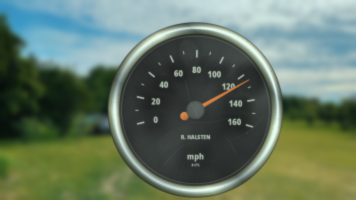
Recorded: 125 mph
